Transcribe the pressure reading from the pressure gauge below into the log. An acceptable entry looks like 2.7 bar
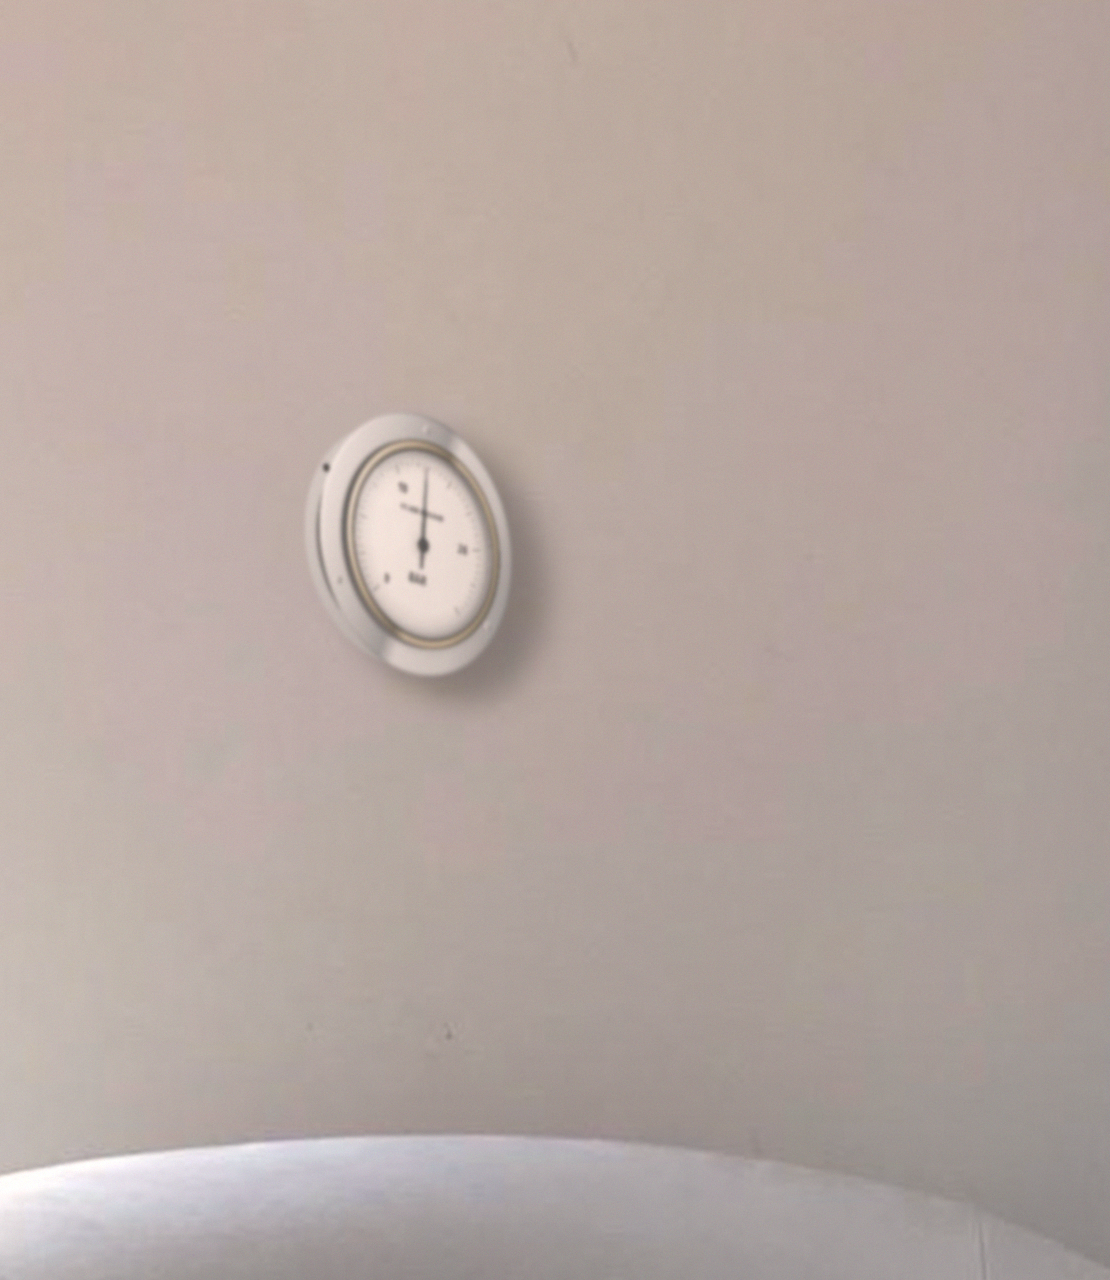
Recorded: 12.5 bar
